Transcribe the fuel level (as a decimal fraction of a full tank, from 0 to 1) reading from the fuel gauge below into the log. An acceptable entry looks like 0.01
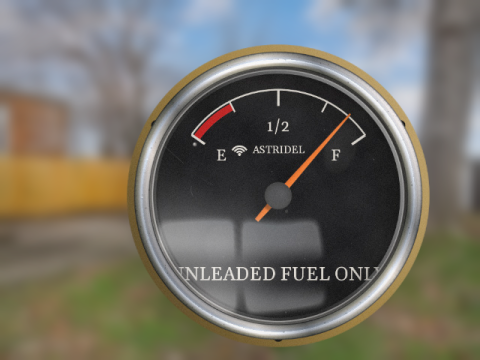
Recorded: 0.875
